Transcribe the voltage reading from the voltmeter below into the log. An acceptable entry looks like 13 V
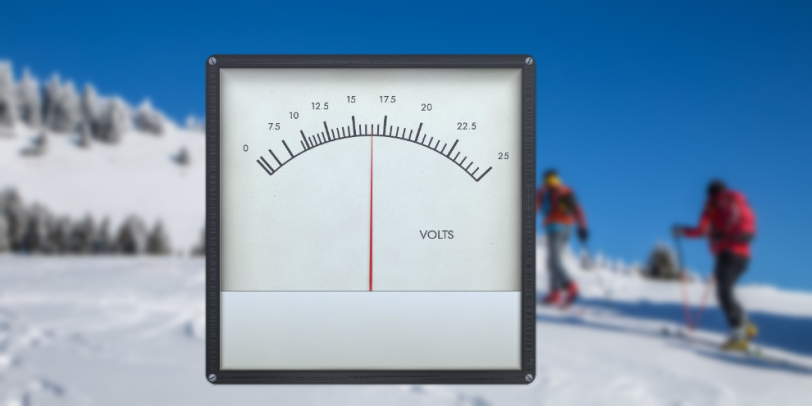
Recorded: 16.5 V
